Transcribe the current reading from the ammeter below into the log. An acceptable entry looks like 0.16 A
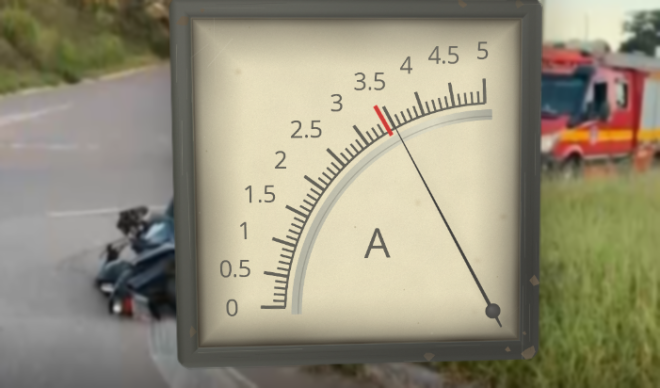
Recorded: 3.5 A
